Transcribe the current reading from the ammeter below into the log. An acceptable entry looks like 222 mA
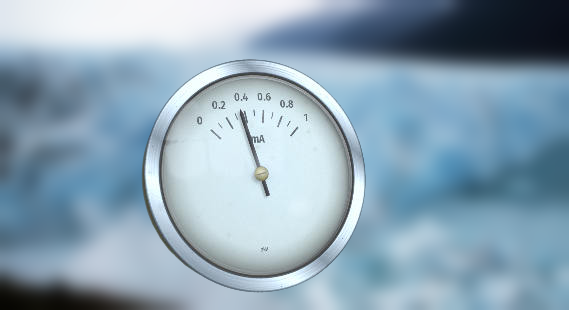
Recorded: 0.35 mA
